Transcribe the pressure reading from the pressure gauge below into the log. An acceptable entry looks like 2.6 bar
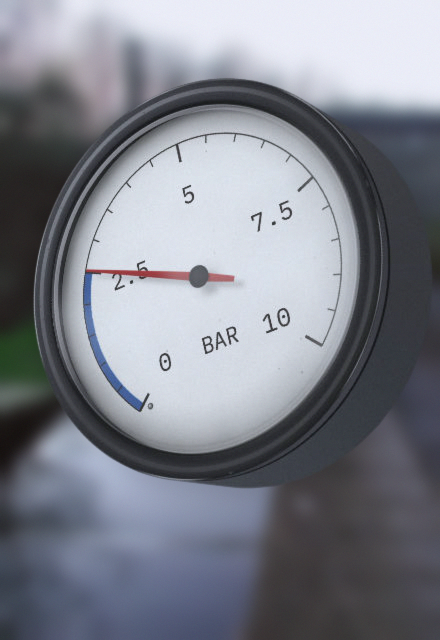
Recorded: 2.5 bar
